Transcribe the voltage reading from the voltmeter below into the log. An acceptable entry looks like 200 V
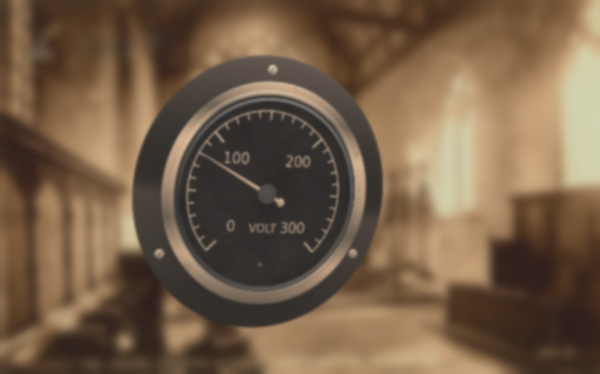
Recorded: 80 V
